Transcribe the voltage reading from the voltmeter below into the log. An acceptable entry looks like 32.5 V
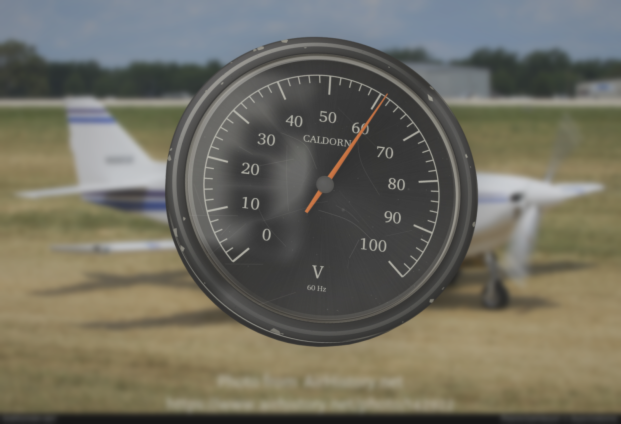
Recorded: 61 V
